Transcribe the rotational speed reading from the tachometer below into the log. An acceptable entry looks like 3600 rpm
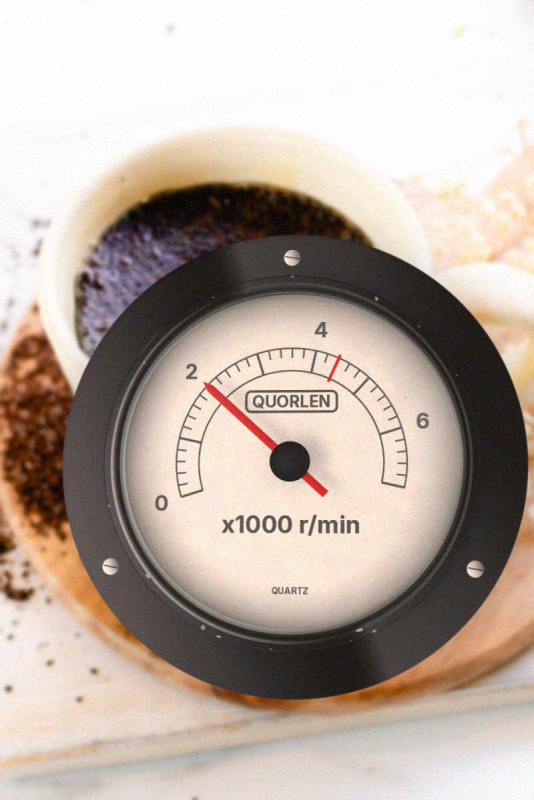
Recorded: 2000 rpm
